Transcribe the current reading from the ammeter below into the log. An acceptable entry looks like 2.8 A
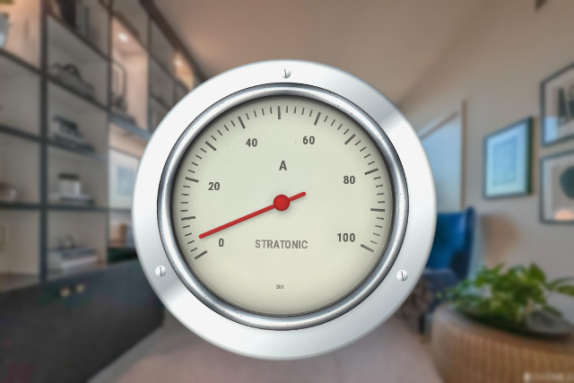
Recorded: 4 A
